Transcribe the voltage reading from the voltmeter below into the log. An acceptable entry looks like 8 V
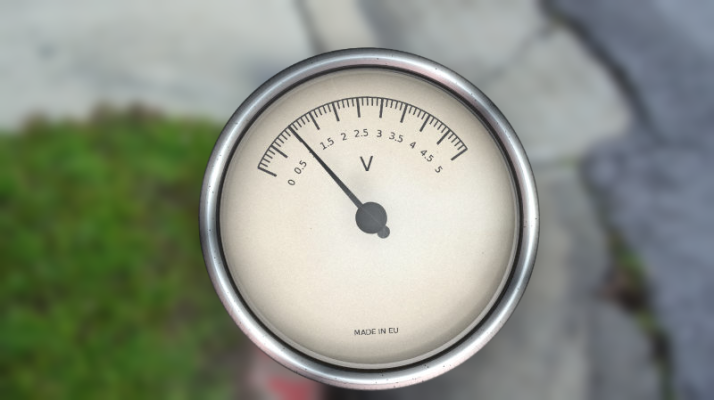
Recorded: 1 V
